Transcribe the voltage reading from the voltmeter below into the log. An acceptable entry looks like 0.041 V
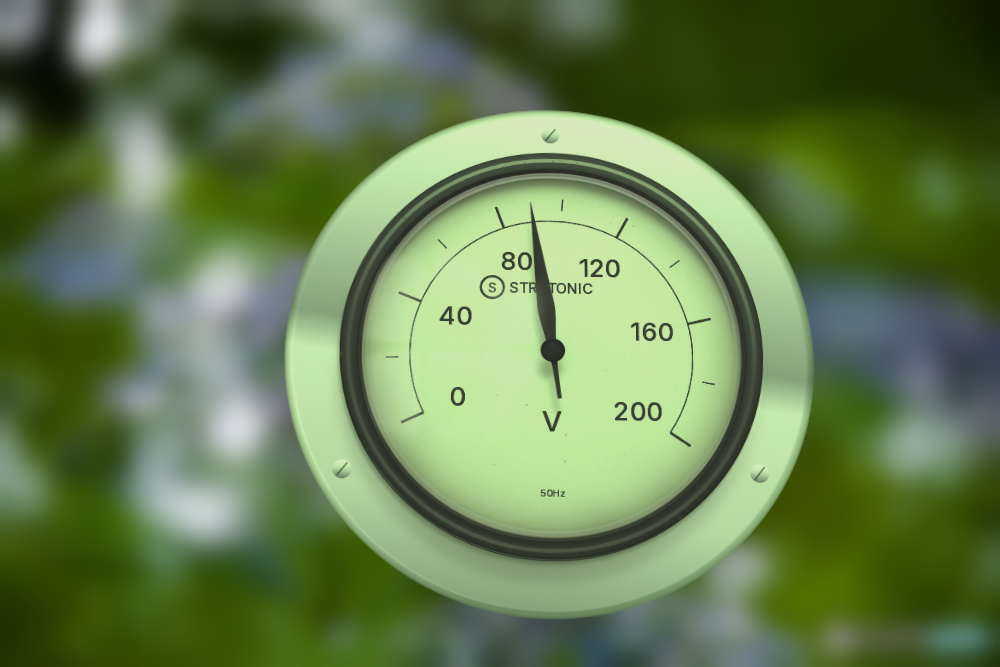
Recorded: 90 V
